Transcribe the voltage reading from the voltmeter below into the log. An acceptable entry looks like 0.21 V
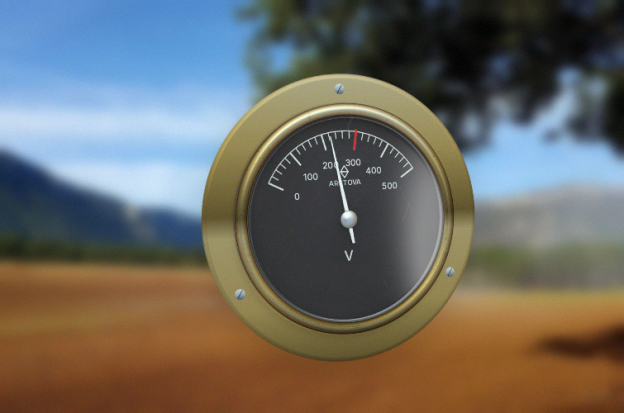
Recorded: 220 V
